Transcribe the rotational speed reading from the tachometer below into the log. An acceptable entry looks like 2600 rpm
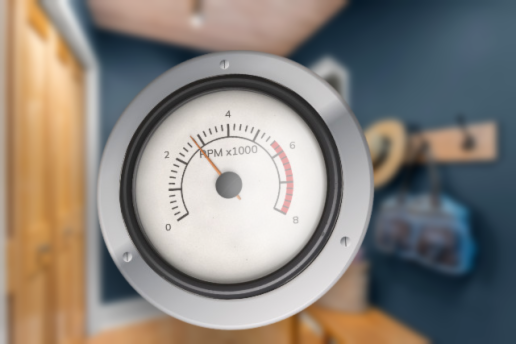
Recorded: 2800 rpm
